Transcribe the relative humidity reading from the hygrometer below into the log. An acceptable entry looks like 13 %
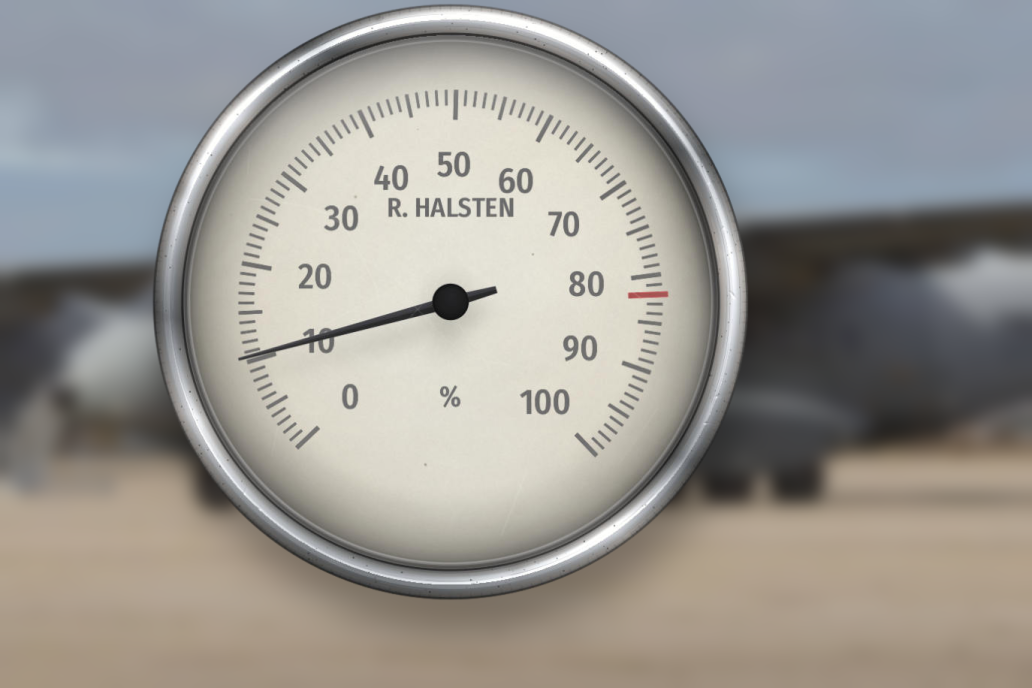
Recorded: 10.5 %
